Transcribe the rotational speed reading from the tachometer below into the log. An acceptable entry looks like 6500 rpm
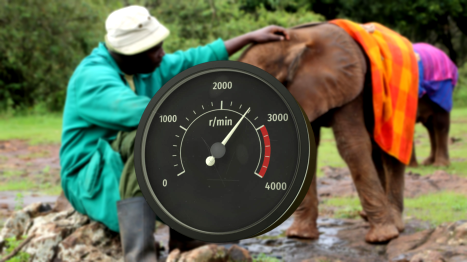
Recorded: 2600 rpm
